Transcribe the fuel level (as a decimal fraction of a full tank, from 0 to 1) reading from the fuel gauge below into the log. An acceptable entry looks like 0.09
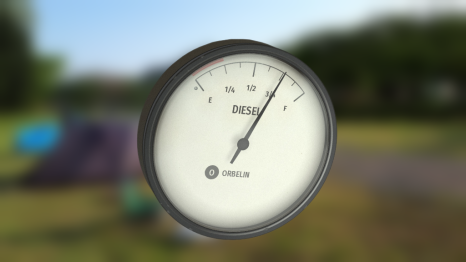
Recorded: 0.75
